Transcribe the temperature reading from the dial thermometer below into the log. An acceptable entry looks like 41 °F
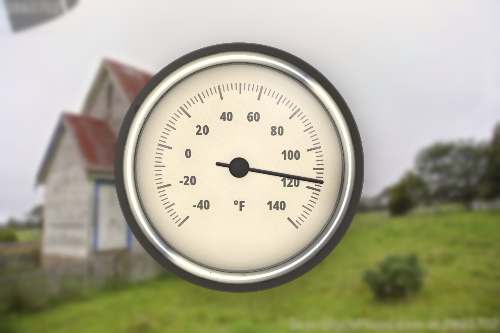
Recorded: 116 °F
